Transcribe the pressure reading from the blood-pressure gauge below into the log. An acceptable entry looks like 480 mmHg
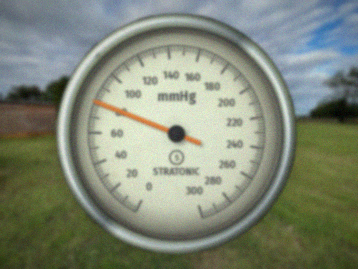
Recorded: 80 mmHg
